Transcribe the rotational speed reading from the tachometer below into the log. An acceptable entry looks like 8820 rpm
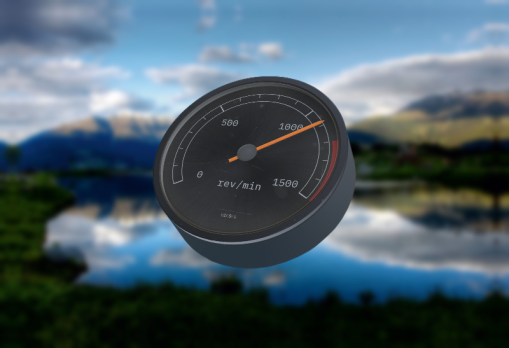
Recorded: 1100 rpm
